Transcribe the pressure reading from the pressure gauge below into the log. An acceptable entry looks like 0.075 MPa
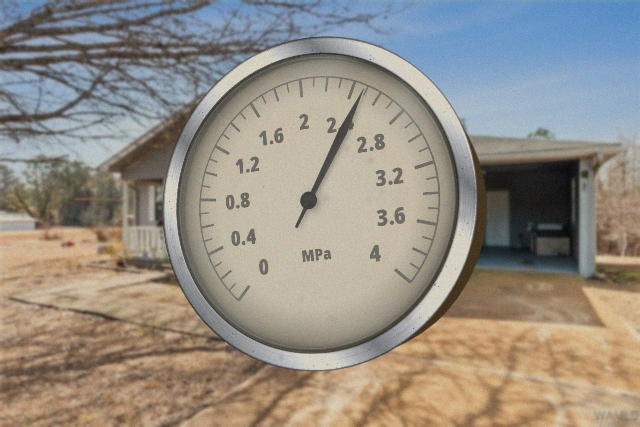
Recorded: 2.5 MPa
